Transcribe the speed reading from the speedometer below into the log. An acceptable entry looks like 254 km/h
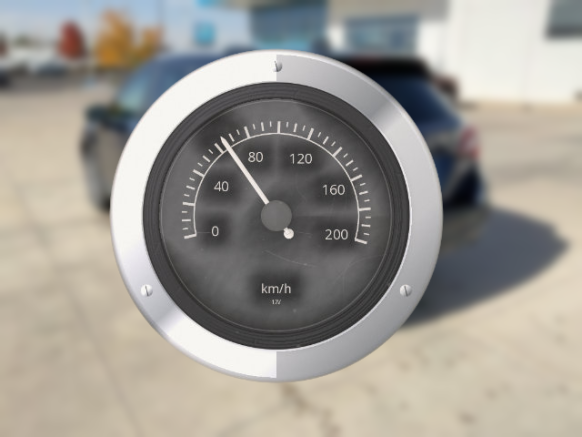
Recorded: 65 km/h
